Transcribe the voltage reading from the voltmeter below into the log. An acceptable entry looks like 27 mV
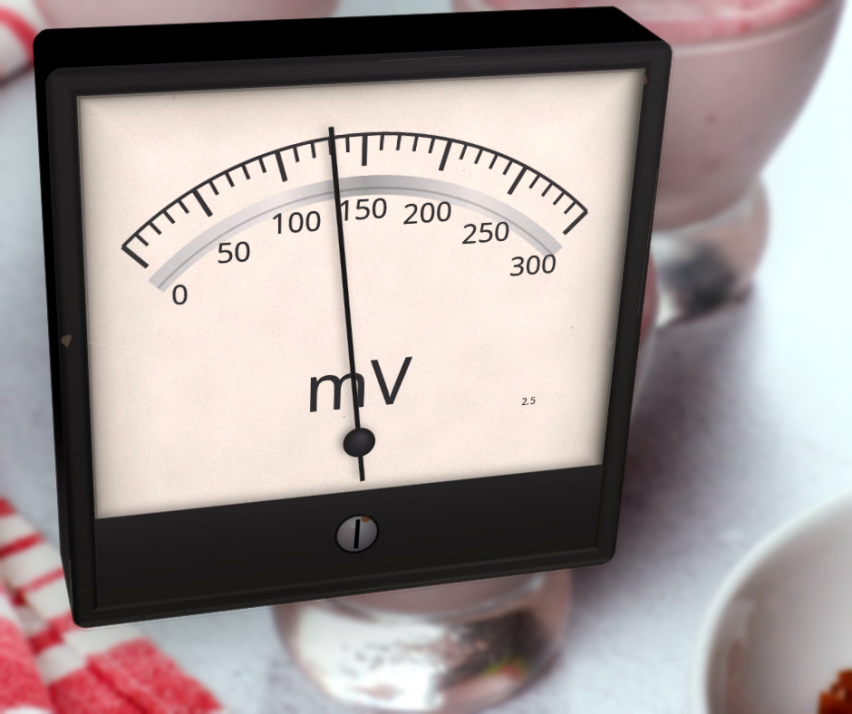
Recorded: 130 mV
